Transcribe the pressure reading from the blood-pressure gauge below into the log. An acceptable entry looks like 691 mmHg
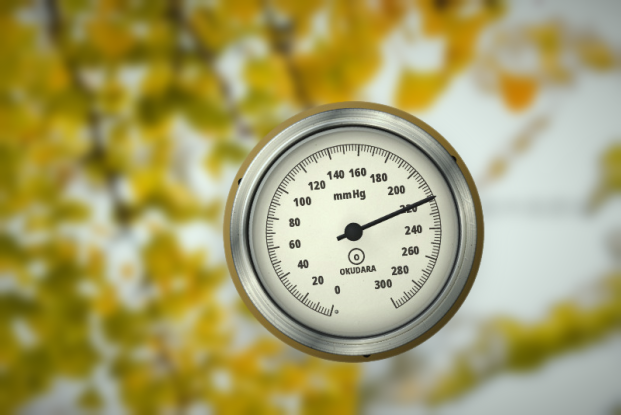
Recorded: 220 mmHg
